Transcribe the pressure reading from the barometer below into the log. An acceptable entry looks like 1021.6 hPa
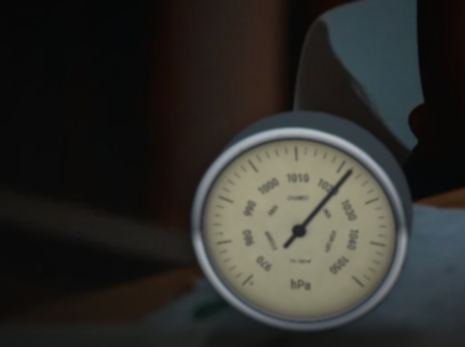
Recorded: 1022 hPa
